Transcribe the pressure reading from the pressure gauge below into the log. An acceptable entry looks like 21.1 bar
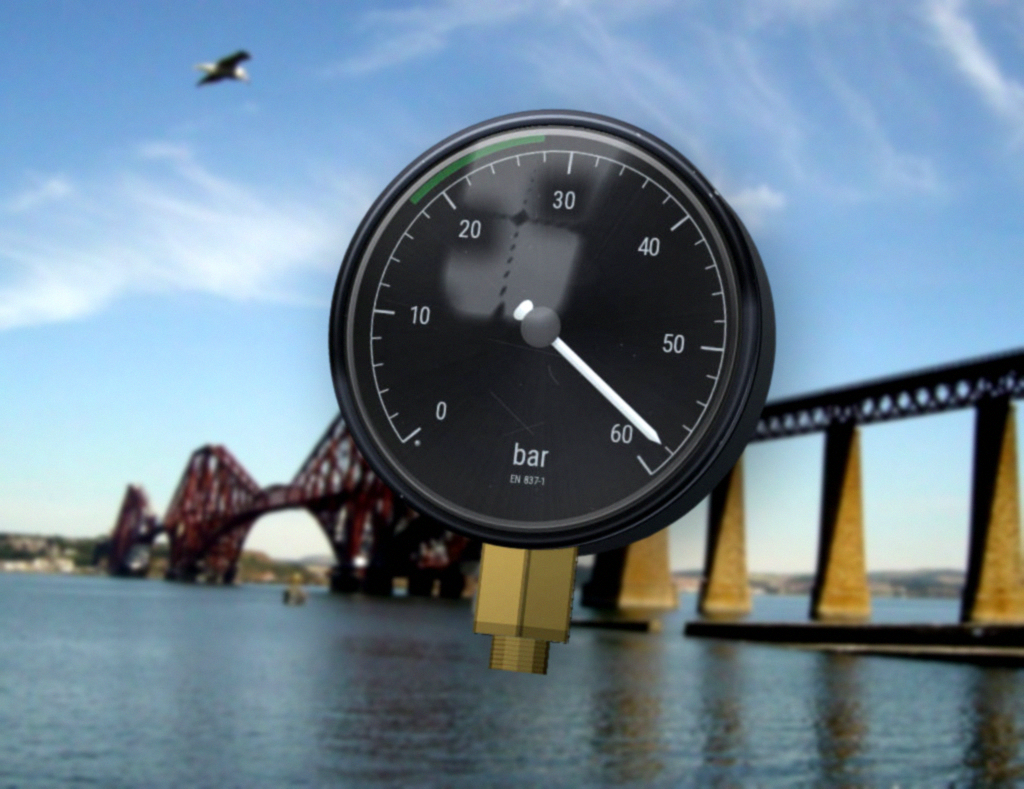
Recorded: 58 bar
